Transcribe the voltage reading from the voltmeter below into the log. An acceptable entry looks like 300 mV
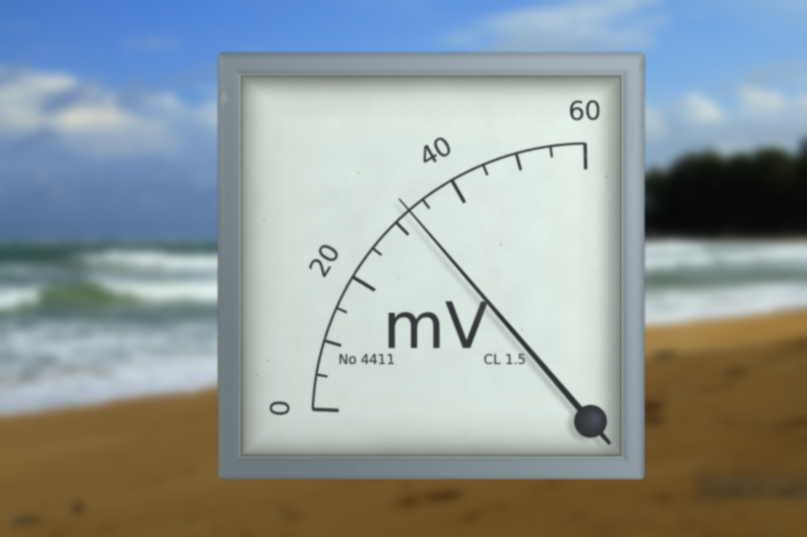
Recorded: 32.5 mV
